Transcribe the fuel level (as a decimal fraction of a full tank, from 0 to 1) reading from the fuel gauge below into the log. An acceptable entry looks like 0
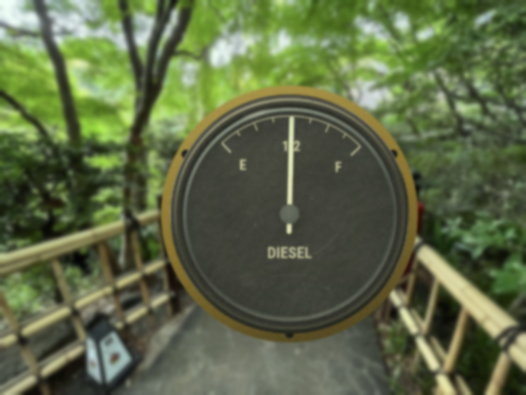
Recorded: 0.5
